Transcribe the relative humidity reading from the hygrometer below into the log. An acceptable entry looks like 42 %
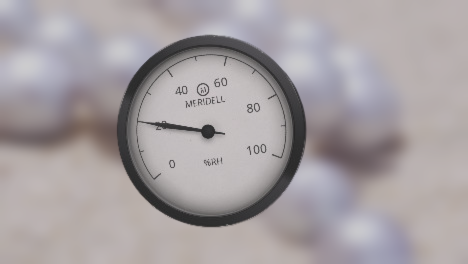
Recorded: 20 %
